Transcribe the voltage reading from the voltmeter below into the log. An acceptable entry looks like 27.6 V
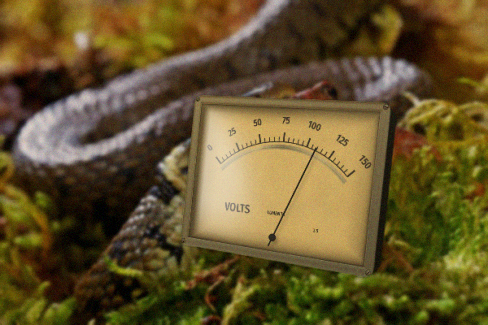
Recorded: 110 V
